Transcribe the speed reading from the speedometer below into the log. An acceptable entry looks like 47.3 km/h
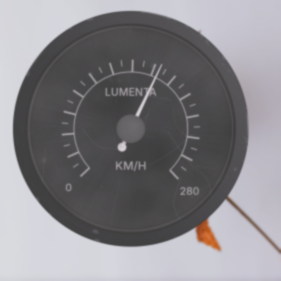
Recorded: 165 km/h
